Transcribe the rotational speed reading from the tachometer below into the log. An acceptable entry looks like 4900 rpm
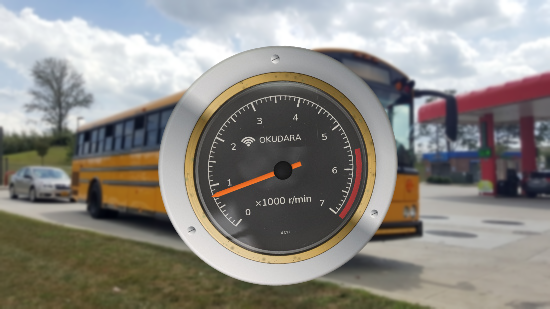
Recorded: 800 rpm
